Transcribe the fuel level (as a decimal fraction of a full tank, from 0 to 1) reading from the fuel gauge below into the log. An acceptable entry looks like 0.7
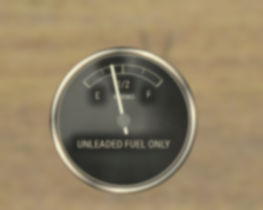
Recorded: 0.375
